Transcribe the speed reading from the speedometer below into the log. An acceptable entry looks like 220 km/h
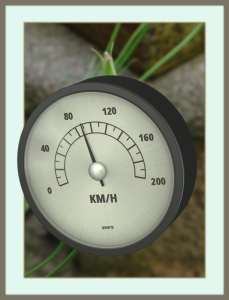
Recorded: 90 km/h
